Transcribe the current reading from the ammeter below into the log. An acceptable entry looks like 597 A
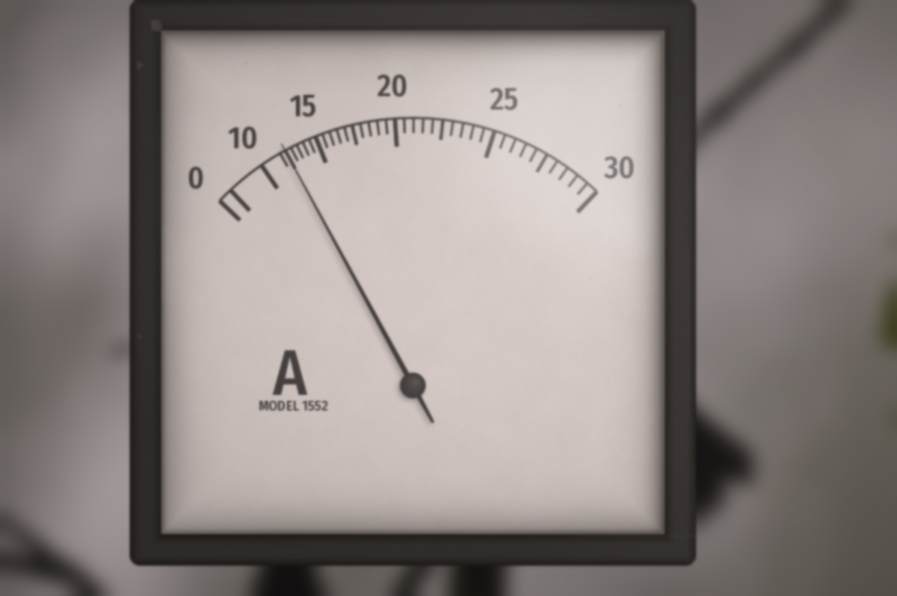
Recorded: 12.5 A
